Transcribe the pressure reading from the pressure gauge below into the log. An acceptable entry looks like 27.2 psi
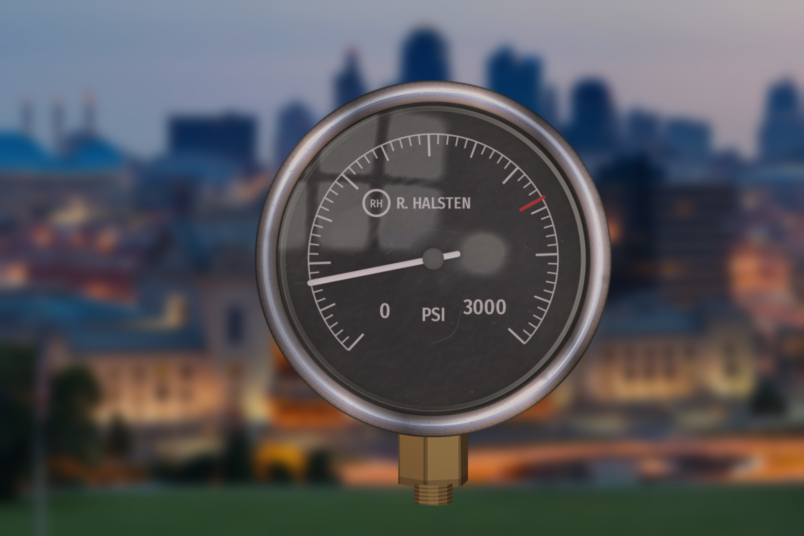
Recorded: 400 psi
